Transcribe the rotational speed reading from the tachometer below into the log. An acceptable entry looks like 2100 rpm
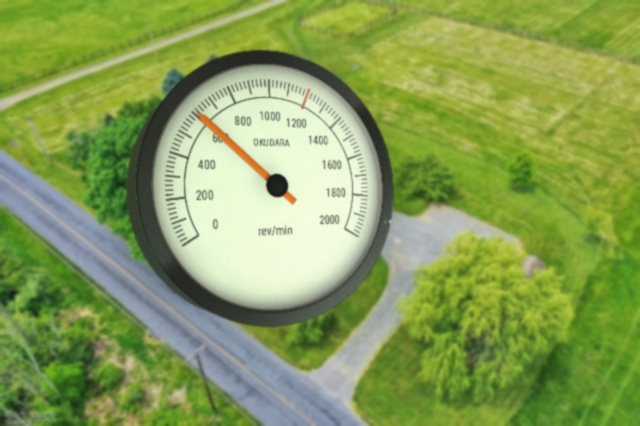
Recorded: 600 rpm
